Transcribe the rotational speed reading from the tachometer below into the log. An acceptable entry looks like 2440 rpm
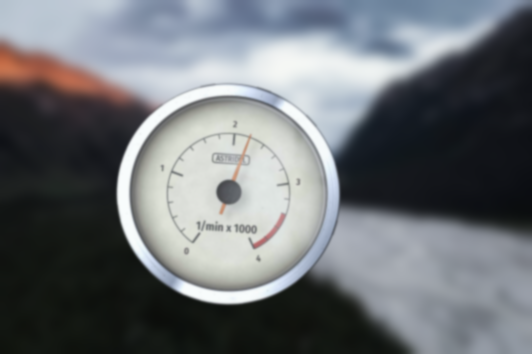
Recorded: 2200 rpm
